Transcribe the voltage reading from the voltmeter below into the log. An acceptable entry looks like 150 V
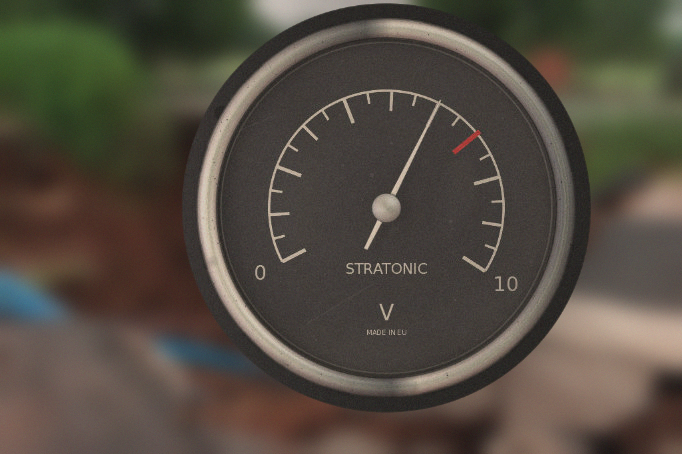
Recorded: 6 V
